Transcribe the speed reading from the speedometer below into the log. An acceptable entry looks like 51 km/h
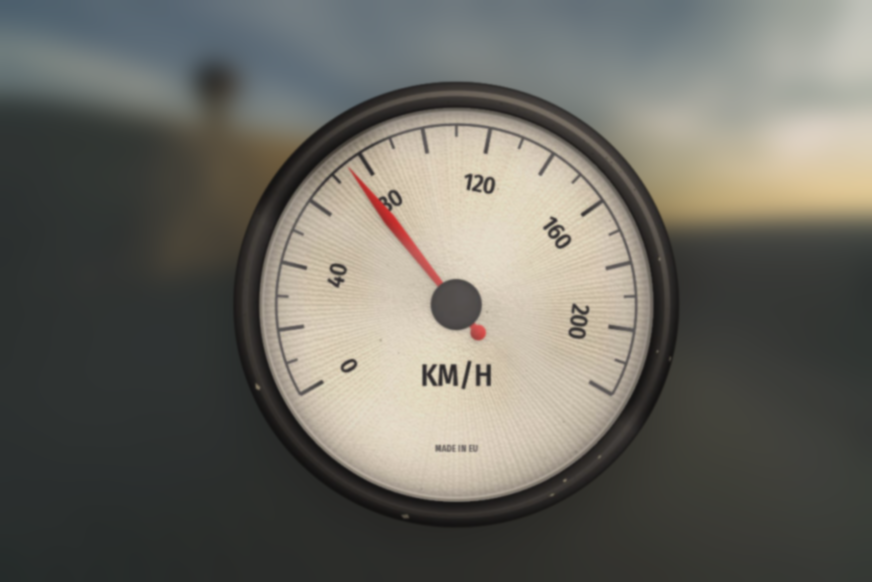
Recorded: 75 km/h
